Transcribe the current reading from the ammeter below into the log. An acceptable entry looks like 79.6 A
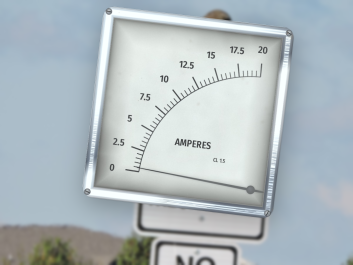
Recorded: 0.5 A
